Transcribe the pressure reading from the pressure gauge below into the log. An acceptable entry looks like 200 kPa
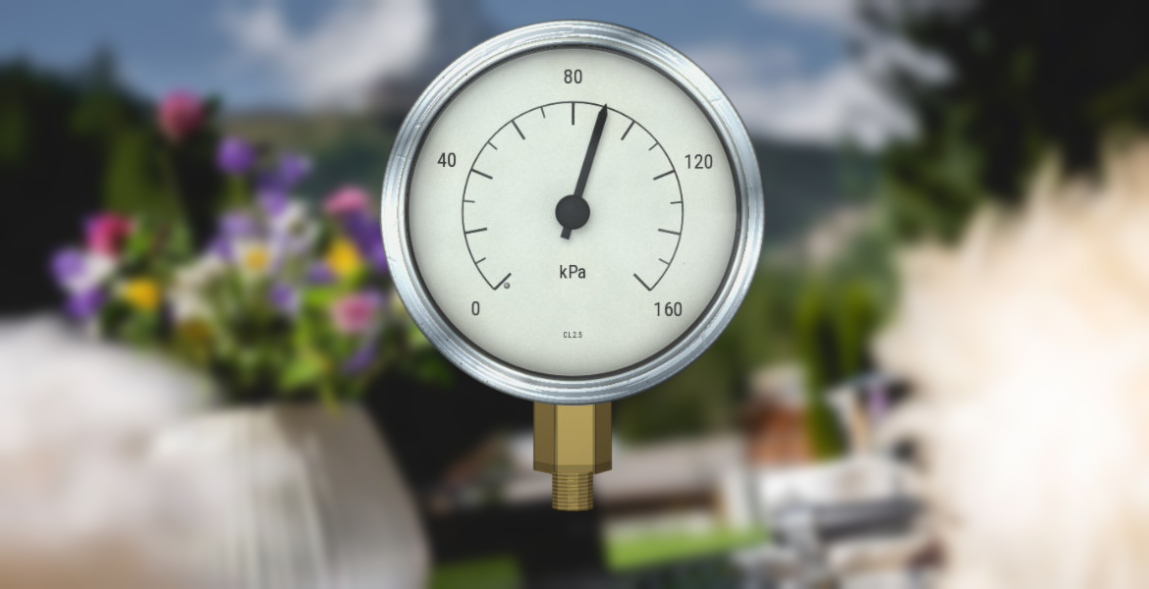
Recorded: 90 kPa
